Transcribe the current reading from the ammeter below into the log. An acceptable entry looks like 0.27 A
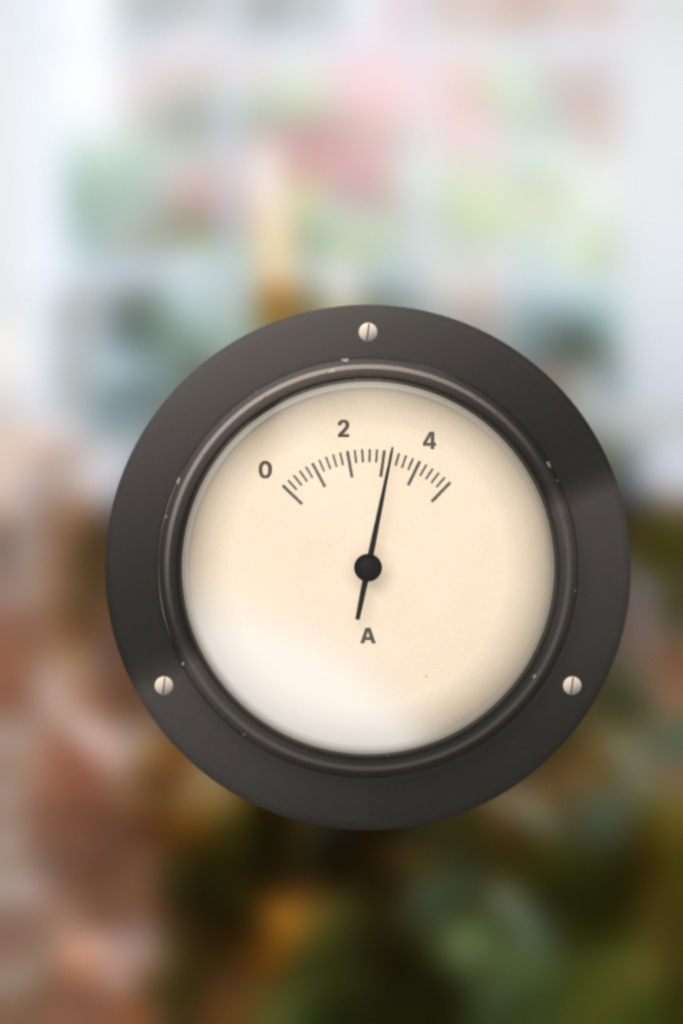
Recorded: 3.2 A
